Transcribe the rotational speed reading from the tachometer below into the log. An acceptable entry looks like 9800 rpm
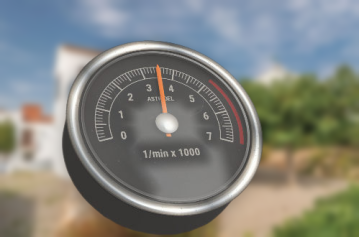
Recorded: 3500 rpm
